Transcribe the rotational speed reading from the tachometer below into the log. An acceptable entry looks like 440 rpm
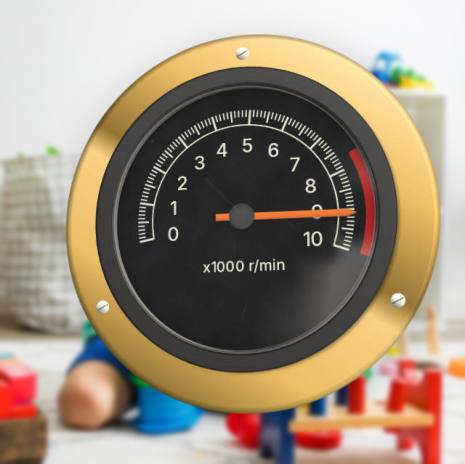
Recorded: 9100 rpm
